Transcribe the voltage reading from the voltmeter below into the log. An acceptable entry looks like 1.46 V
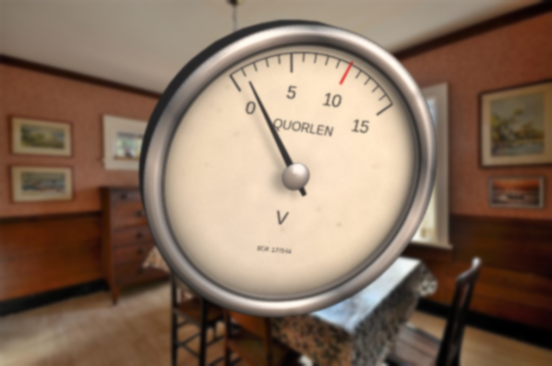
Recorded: 1 V
